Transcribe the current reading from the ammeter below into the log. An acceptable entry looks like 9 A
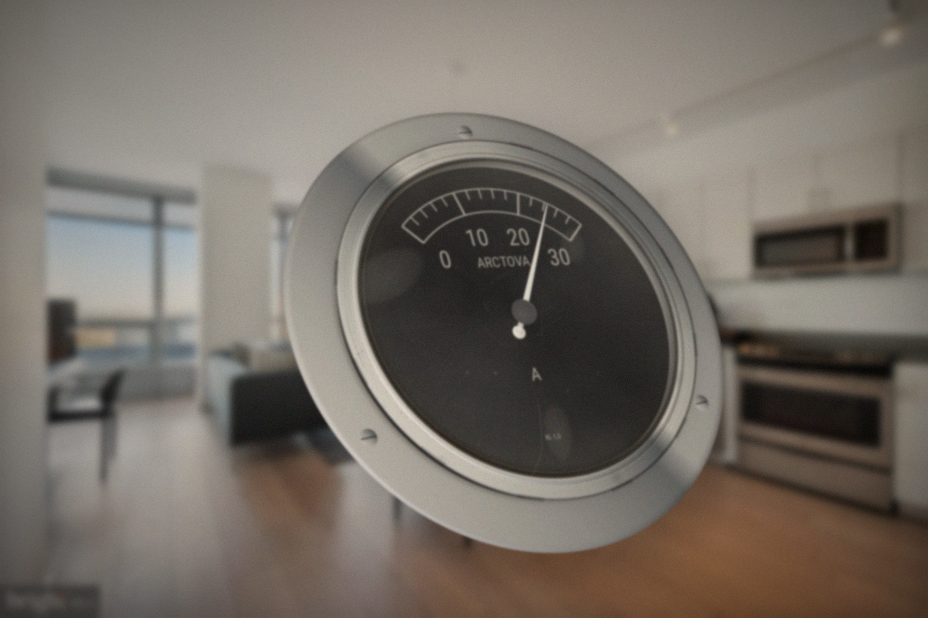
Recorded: 24 A
